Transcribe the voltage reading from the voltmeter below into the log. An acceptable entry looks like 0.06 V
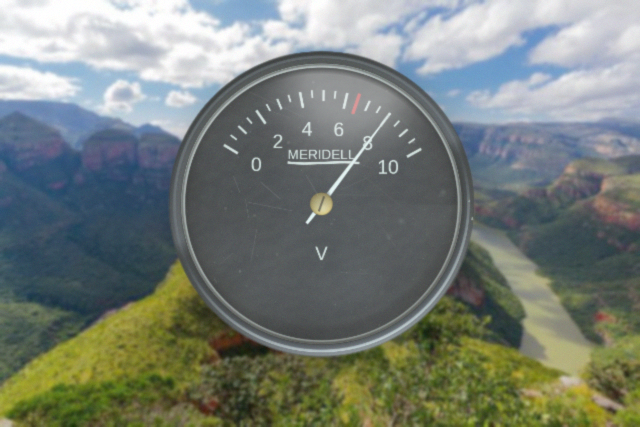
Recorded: 8 V
